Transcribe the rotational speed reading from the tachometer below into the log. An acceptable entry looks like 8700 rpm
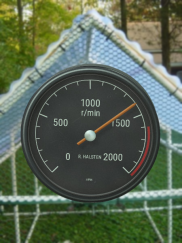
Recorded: 1400 rpm
